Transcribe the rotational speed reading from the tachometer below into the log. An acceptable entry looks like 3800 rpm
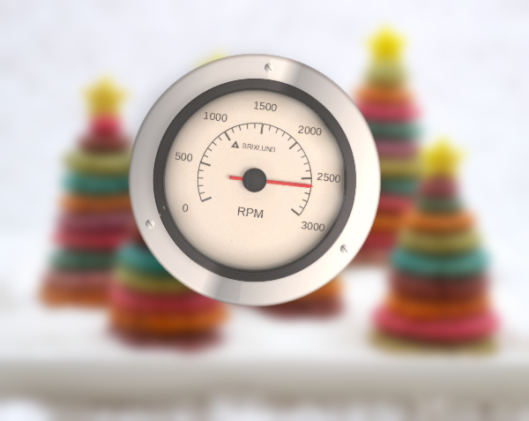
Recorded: 2600 rpm
